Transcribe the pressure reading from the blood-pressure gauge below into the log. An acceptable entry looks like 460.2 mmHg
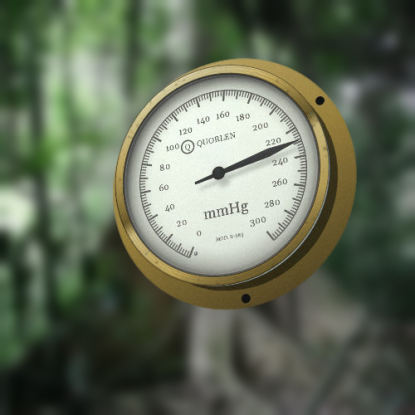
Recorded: 230 mmHg
